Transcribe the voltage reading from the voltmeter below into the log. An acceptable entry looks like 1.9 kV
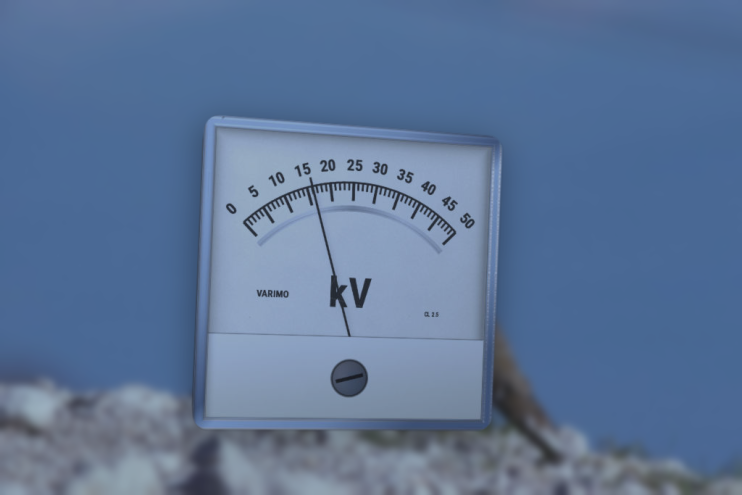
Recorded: 16 kV
